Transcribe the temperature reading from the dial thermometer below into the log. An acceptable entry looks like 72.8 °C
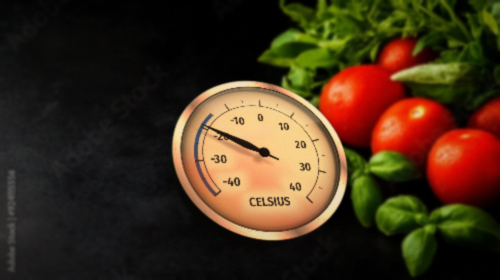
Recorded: -20 °C
